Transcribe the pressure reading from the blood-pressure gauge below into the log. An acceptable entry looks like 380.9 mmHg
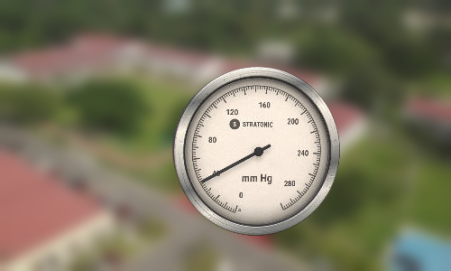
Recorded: 40 mmHg
